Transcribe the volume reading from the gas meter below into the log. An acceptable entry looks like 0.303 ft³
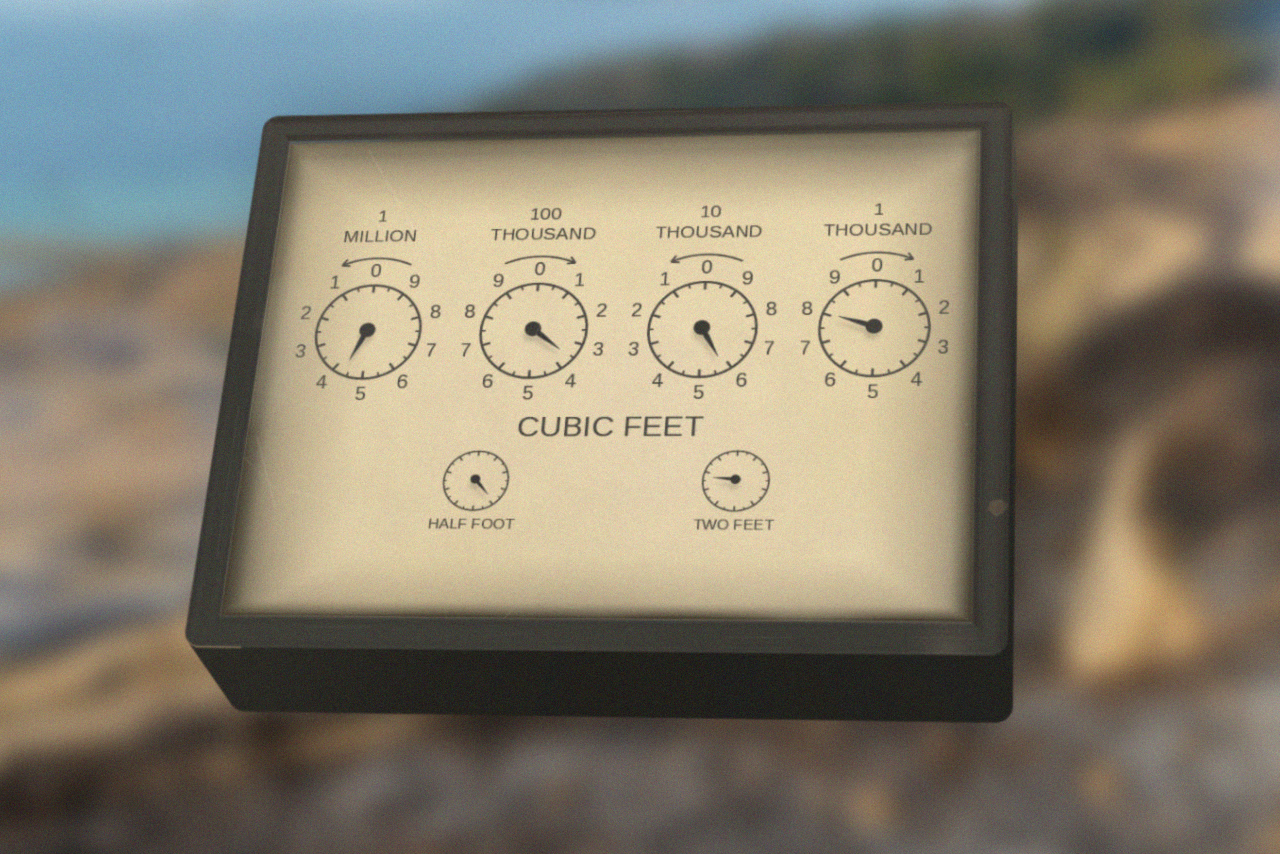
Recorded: 435800 ft³
